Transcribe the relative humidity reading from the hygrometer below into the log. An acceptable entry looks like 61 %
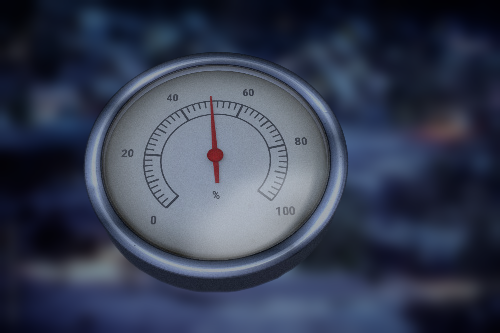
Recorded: 50 %
